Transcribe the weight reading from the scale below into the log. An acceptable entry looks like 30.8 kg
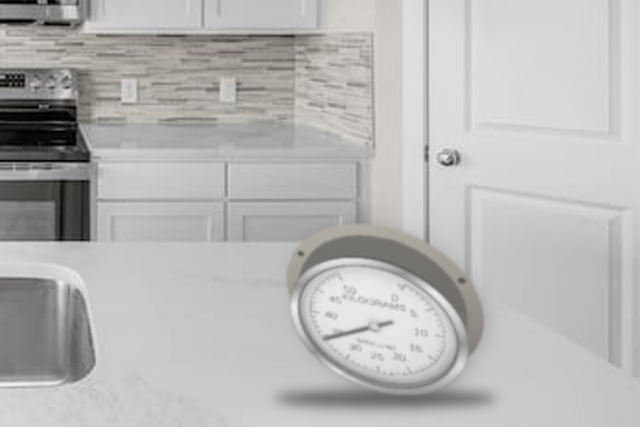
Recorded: 35 kg
